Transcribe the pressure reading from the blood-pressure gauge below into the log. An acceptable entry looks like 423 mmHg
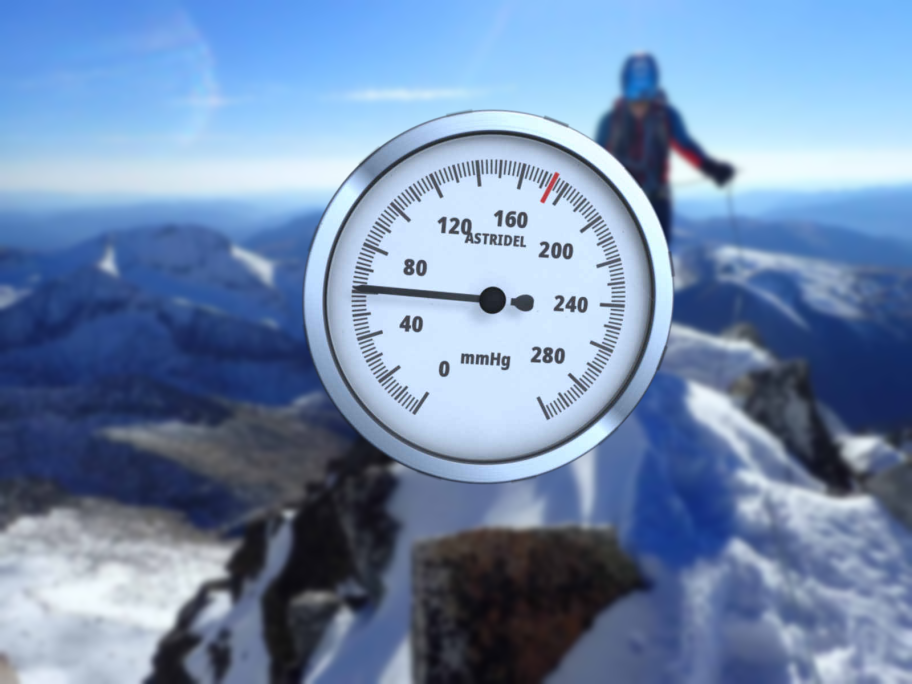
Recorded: 62 mmHg
